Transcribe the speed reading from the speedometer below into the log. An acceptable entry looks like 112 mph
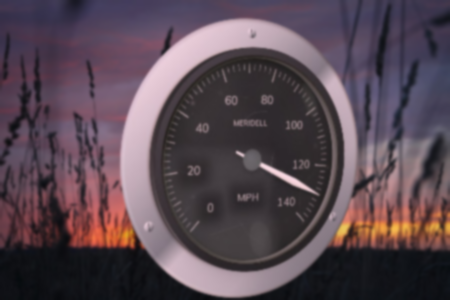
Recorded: 130 mph
